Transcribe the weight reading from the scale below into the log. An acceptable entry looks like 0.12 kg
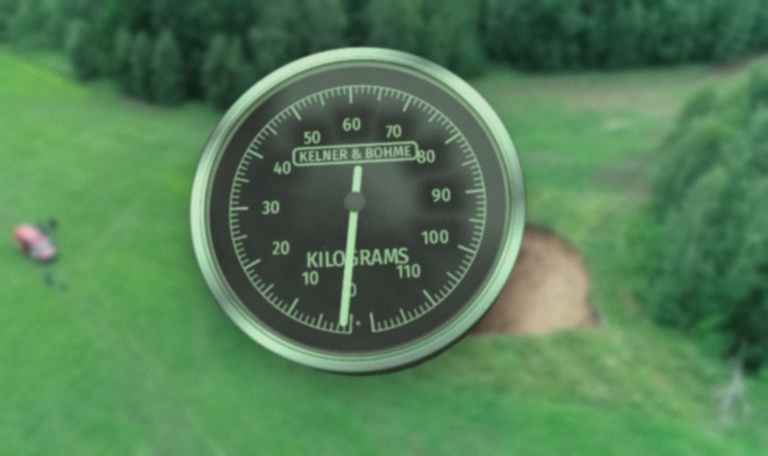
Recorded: 1 kg
